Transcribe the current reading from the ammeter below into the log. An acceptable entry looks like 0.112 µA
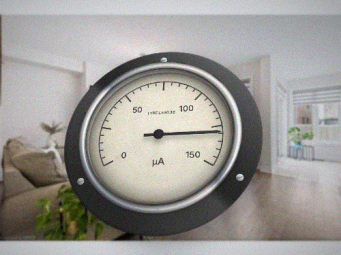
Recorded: 130 µA
